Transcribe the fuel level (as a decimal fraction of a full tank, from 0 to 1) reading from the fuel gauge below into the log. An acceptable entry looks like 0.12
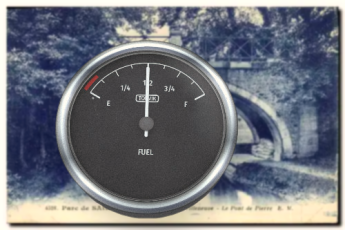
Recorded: 0.5
